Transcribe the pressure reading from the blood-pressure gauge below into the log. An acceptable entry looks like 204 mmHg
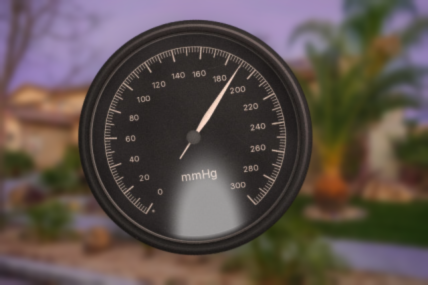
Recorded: 190 mmHg
